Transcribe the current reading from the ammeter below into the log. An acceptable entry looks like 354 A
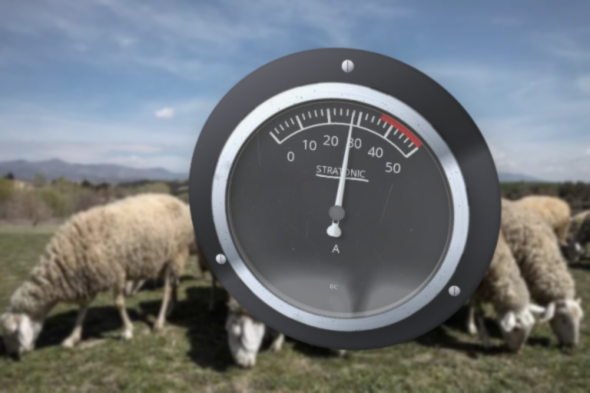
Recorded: 28 A
